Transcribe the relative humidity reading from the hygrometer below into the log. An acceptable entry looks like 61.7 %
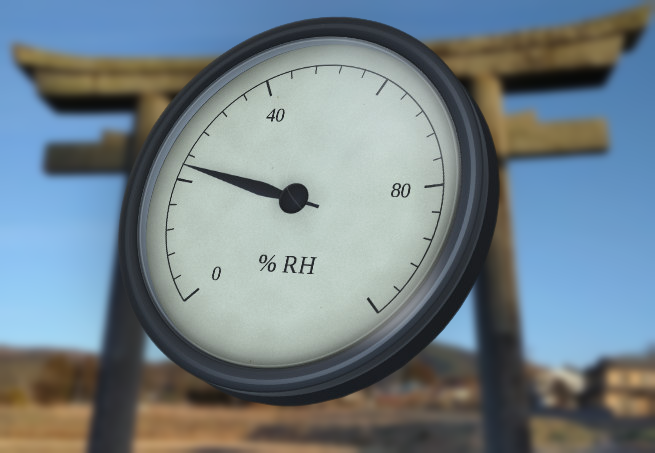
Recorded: 22 %
